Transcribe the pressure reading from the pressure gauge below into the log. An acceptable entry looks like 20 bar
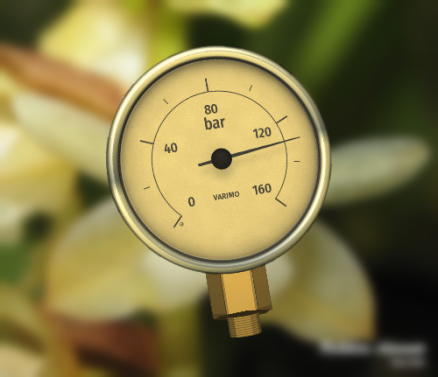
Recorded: 130 bar
